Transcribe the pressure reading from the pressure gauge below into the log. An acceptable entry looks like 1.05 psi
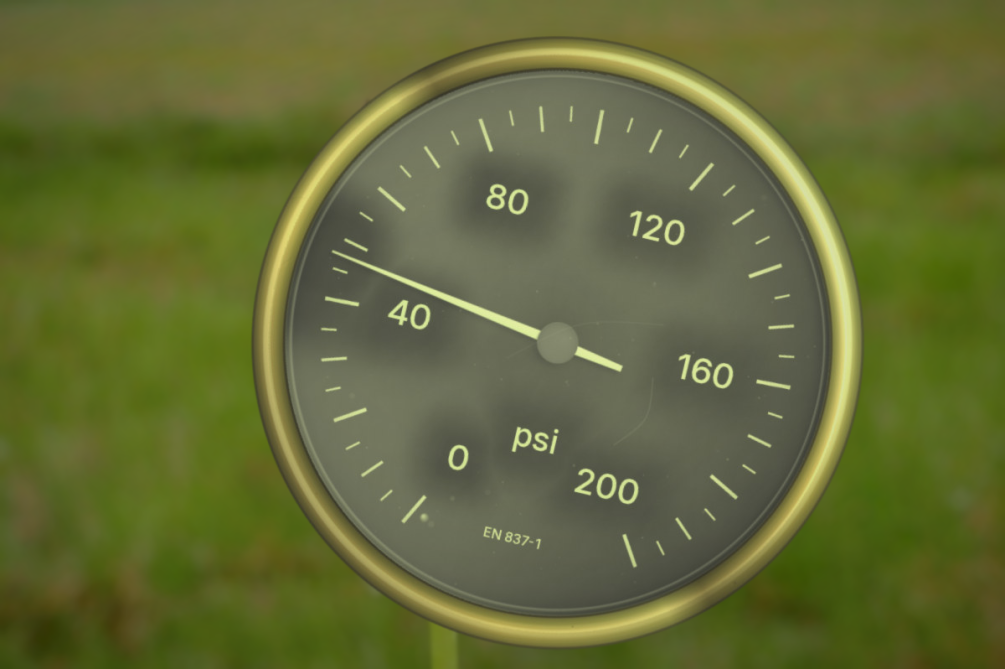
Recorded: 47.5 psi
